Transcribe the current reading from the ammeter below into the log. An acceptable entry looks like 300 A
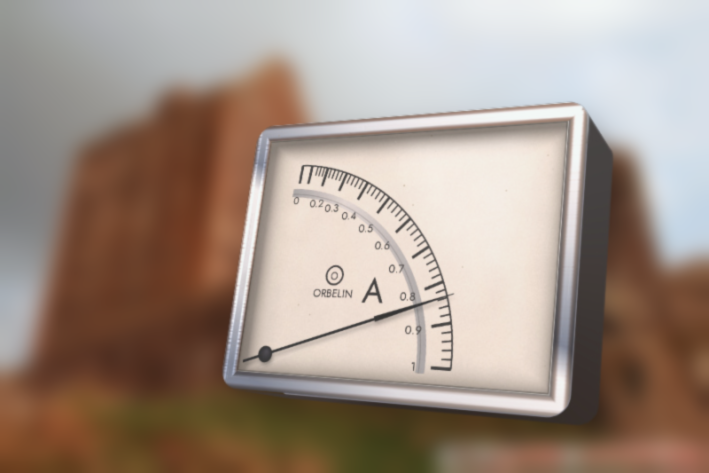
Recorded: 0.84 A
